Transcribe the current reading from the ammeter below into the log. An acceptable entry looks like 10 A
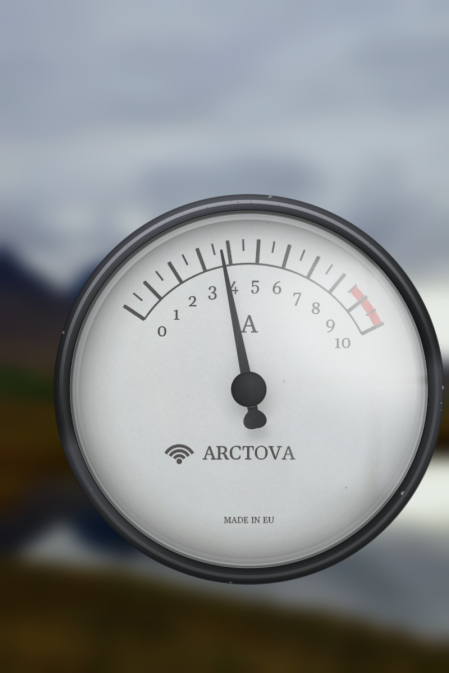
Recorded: 3.75 A
